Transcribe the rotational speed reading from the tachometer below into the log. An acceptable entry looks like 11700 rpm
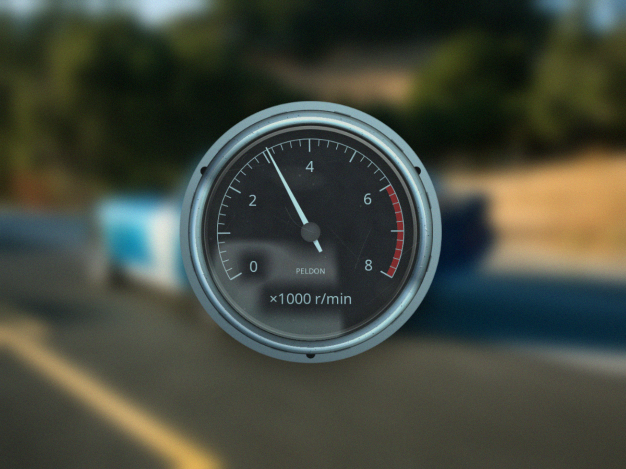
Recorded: 3100 rpm
